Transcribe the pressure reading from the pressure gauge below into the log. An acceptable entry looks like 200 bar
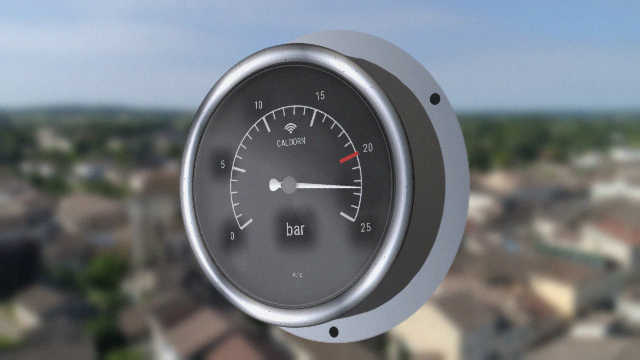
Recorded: 22.5 bar
